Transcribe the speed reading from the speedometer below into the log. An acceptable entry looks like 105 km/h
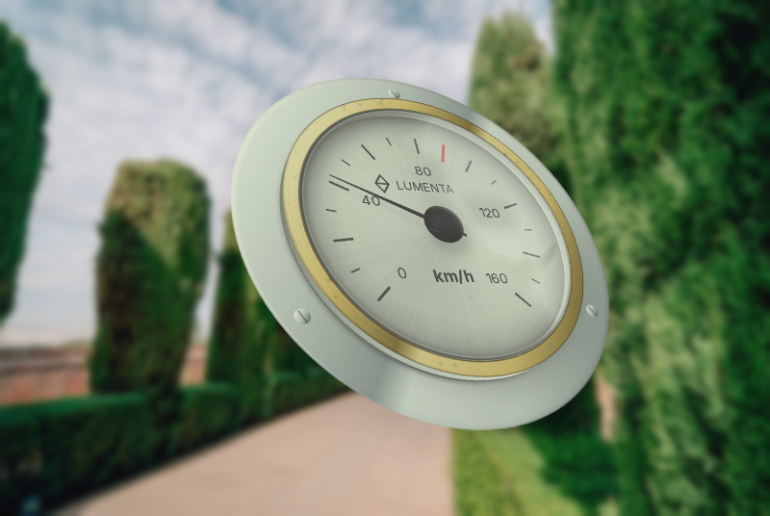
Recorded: 40 km/h
